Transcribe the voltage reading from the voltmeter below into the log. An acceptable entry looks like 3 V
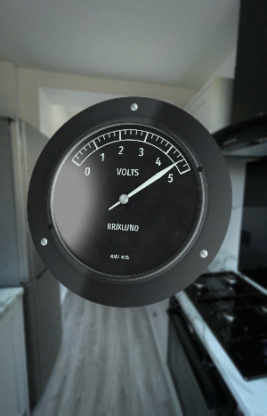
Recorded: 4.6 V
